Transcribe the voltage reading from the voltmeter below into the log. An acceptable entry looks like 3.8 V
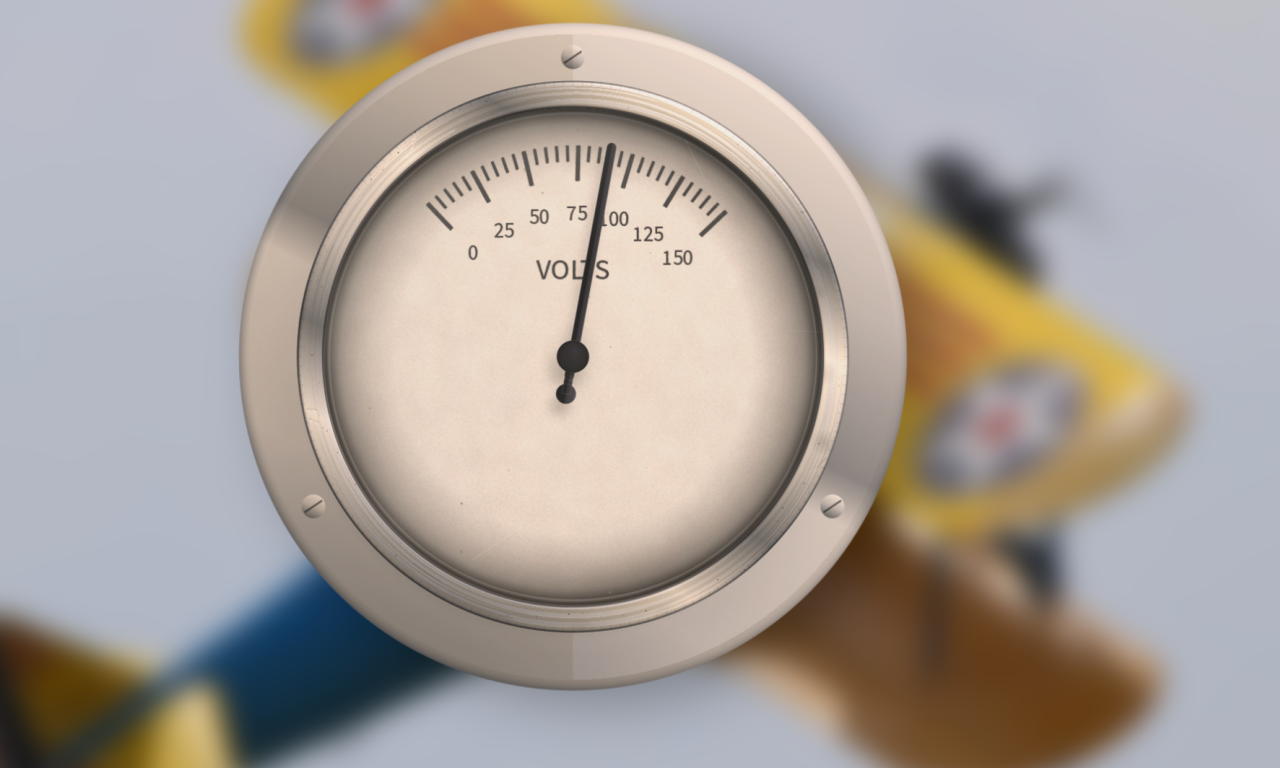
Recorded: 90 V
